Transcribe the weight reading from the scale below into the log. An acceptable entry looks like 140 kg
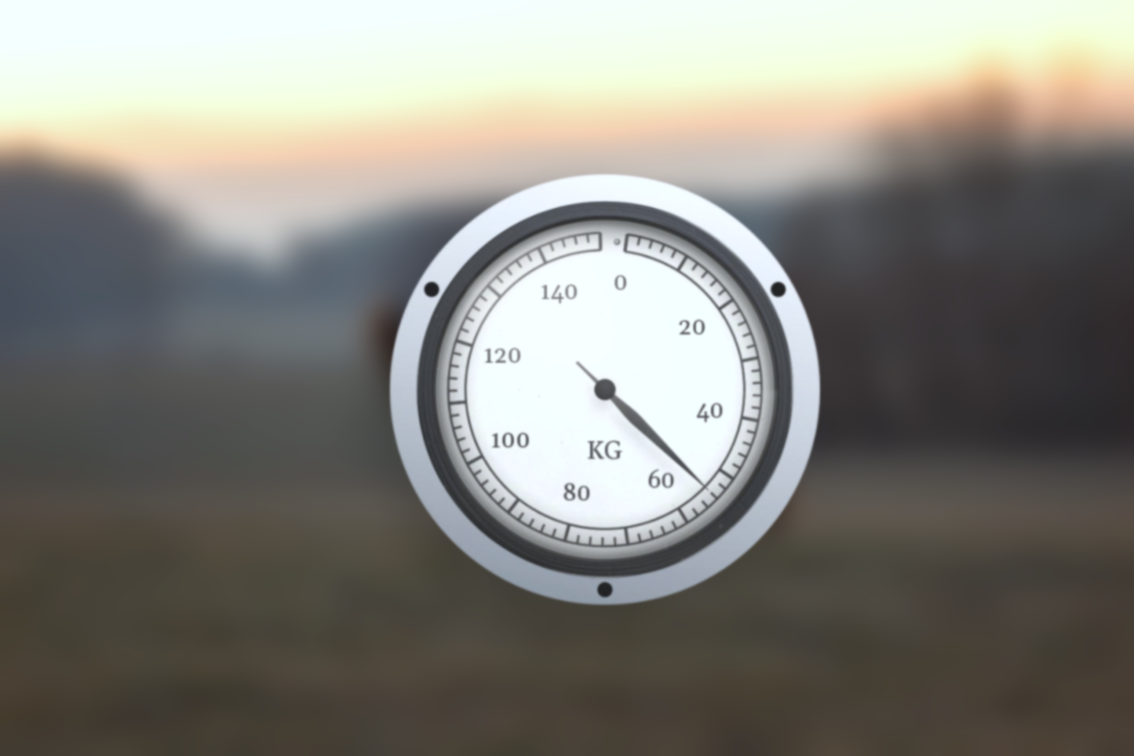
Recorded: 54 kg
